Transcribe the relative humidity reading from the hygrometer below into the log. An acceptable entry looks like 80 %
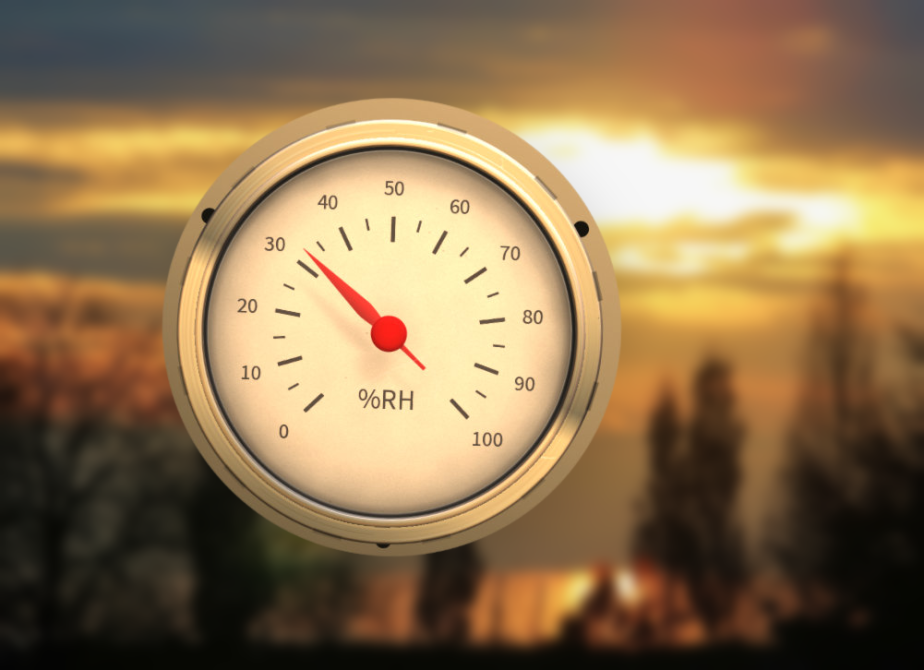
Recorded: 32.5 %
